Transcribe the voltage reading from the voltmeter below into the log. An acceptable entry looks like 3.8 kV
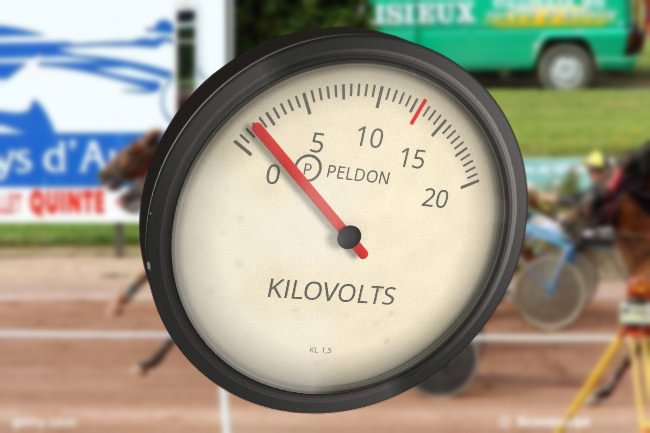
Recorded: 1.5 kV
